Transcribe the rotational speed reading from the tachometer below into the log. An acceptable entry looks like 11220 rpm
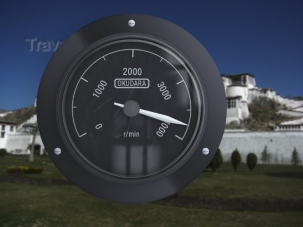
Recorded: 3750 rpm
